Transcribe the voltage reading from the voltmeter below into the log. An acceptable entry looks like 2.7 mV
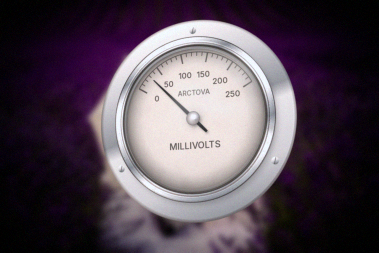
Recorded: 30 mV
